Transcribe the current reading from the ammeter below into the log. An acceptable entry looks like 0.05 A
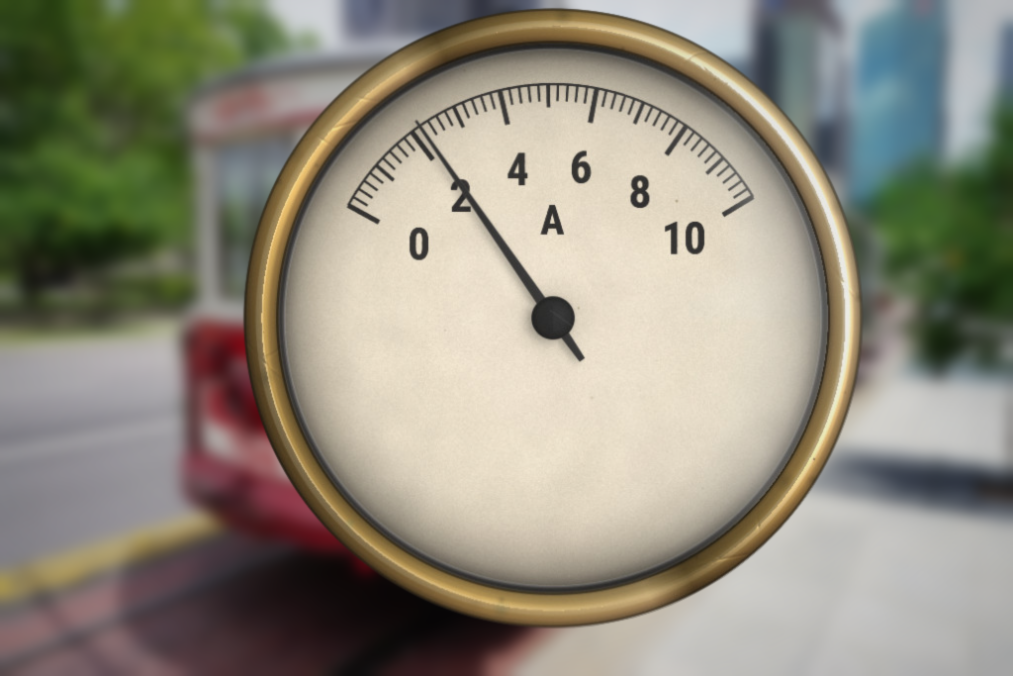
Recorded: 2.2 A
